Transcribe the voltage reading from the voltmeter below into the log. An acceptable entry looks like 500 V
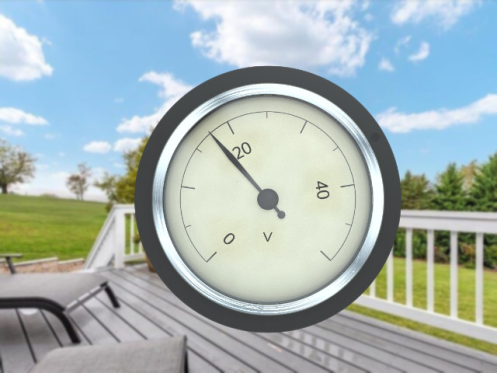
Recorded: 17.5 V
